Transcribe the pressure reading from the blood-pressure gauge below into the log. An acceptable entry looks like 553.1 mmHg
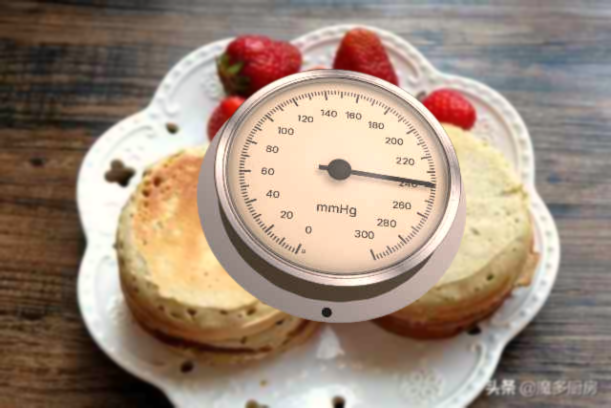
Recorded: 240 mmHg
